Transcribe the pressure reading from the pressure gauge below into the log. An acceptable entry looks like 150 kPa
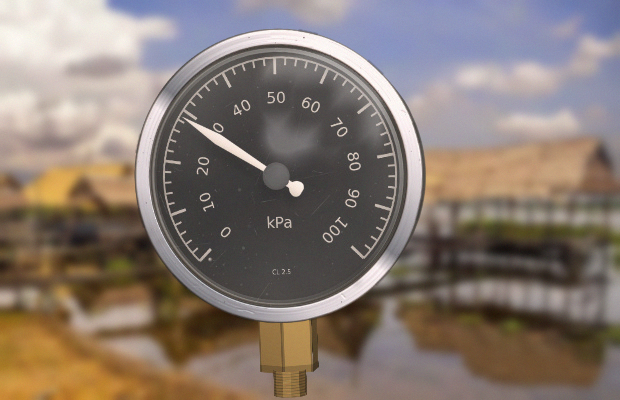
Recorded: 29 kPa
